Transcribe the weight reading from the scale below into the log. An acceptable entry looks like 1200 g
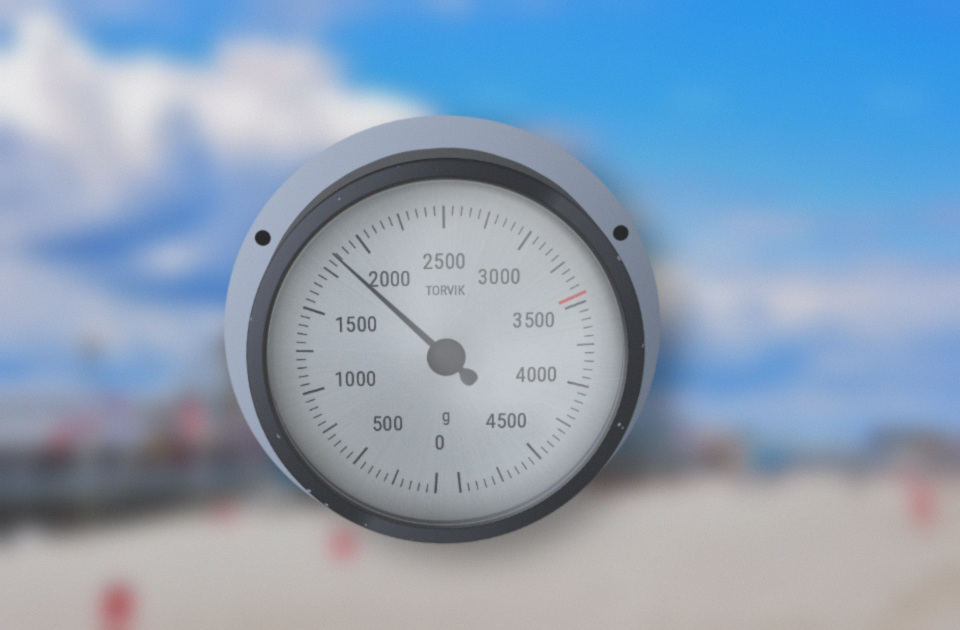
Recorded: 1850 g
